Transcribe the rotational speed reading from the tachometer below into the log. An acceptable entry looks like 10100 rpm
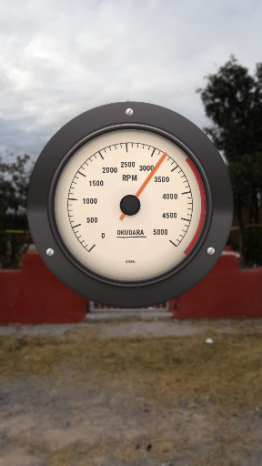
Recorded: 3200 rpm
